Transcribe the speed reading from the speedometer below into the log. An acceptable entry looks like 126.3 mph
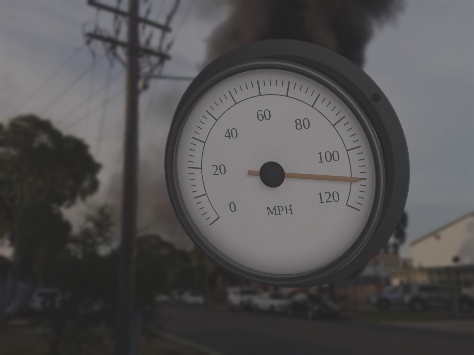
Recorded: 110 mph
